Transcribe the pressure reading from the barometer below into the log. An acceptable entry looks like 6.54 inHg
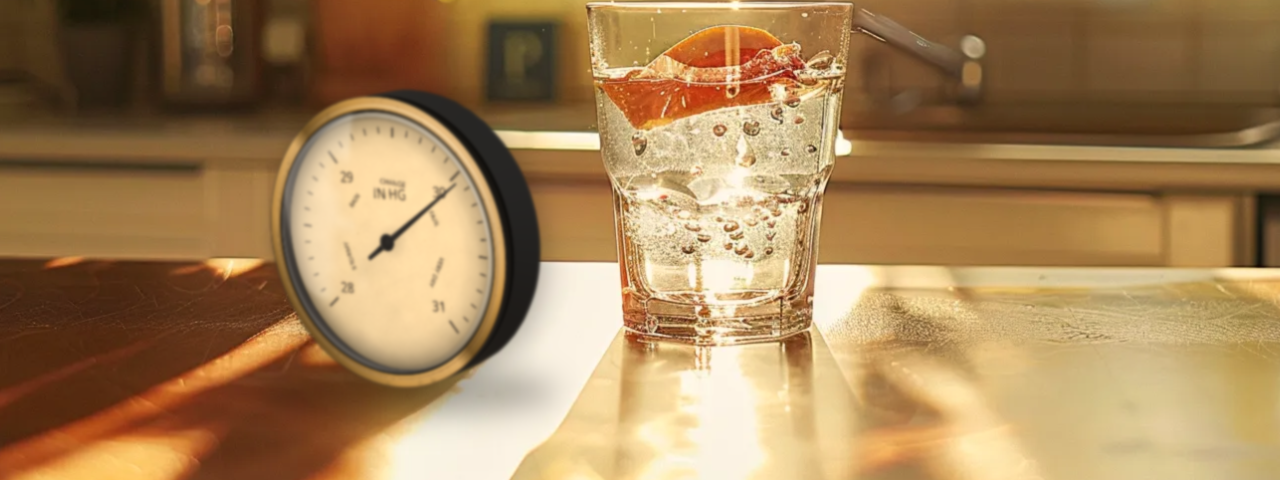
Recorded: 30.05 inHg
